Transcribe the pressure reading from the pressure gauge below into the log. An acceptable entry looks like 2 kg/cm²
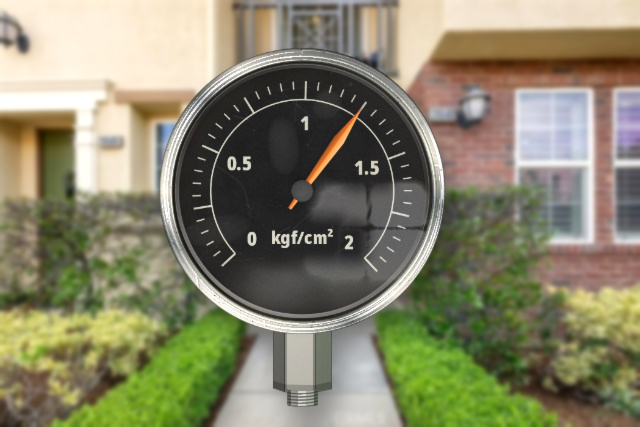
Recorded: 1.25 kg/cm²
